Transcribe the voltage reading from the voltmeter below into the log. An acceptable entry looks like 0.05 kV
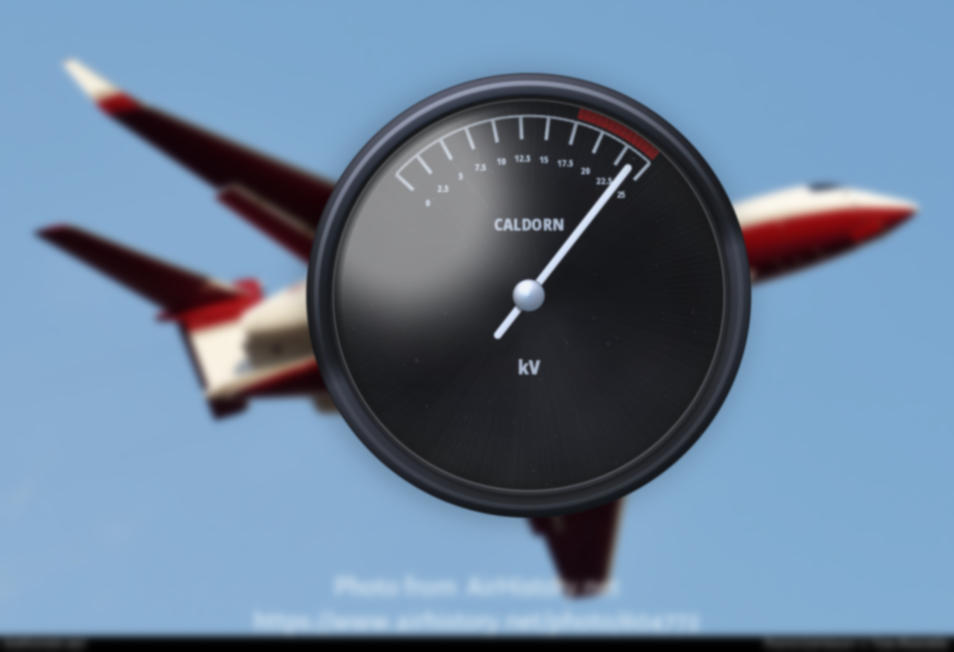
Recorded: 23.75 kV
